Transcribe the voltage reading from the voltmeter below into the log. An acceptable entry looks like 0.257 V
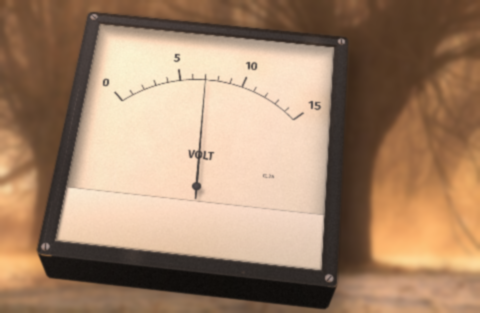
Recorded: 7 V
